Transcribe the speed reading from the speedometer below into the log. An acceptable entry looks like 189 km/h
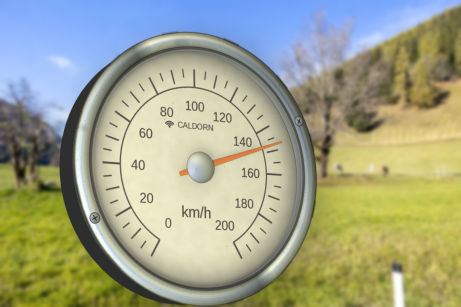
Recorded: 147.5 km/h
